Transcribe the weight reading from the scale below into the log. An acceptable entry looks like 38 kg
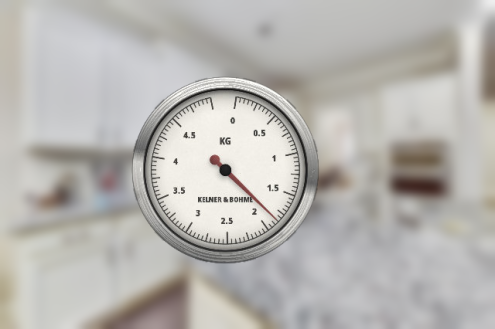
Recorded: 1.85 kg
